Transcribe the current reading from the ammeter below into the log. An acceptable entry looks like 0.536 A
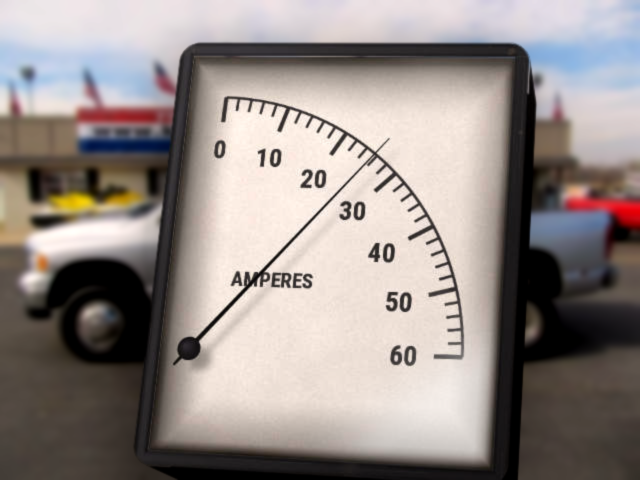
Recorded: 26 A
